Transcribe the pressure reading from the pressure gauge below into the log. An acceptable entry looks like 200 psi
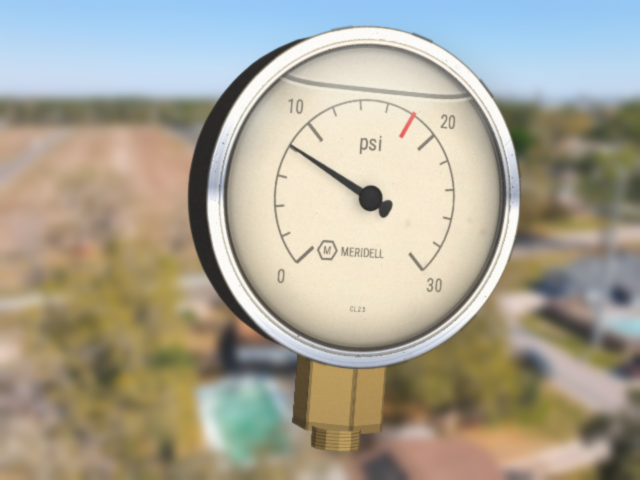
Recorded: 8 psi
